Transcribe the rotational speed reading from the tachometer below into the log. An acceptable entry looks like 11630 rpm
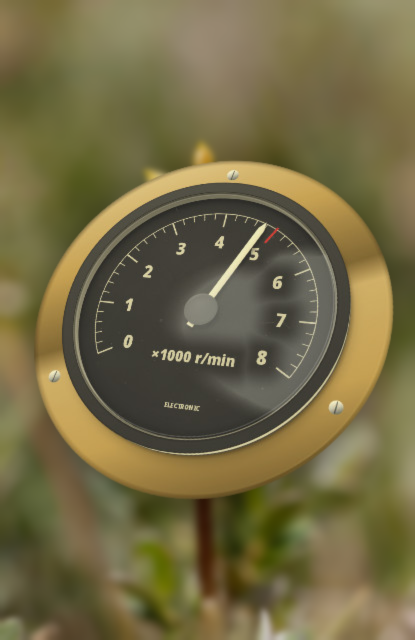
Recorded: 4800 rpm
